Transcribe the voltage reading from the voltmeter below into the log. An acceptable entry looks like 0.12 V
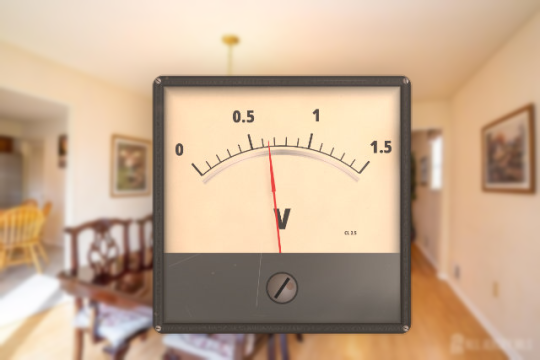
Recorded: 0.65 V
